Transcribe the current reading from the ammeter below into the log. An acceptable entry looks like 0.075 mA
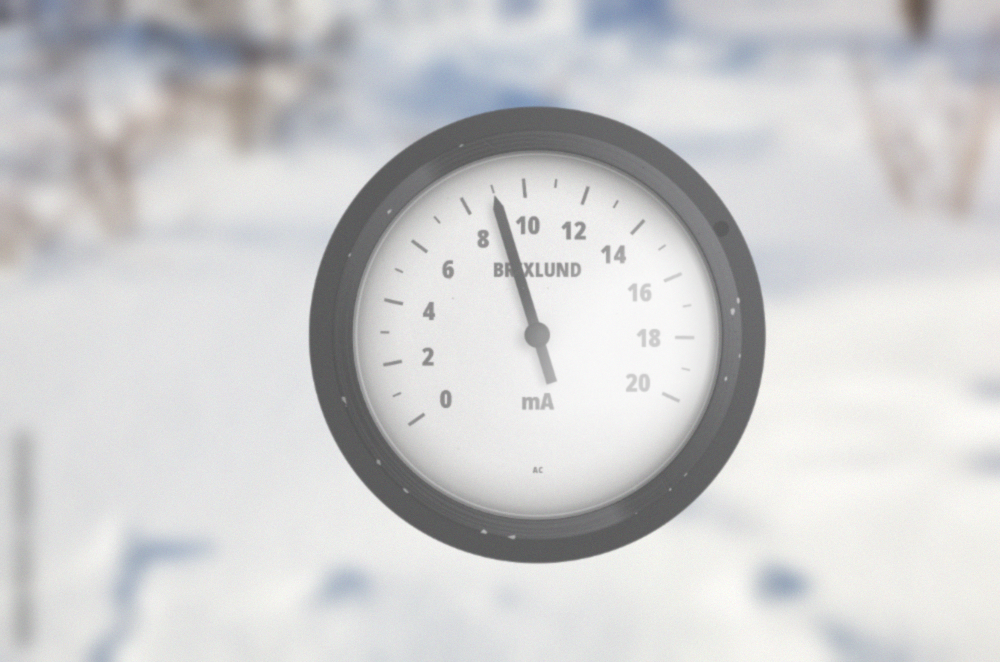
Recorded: 9 mA
